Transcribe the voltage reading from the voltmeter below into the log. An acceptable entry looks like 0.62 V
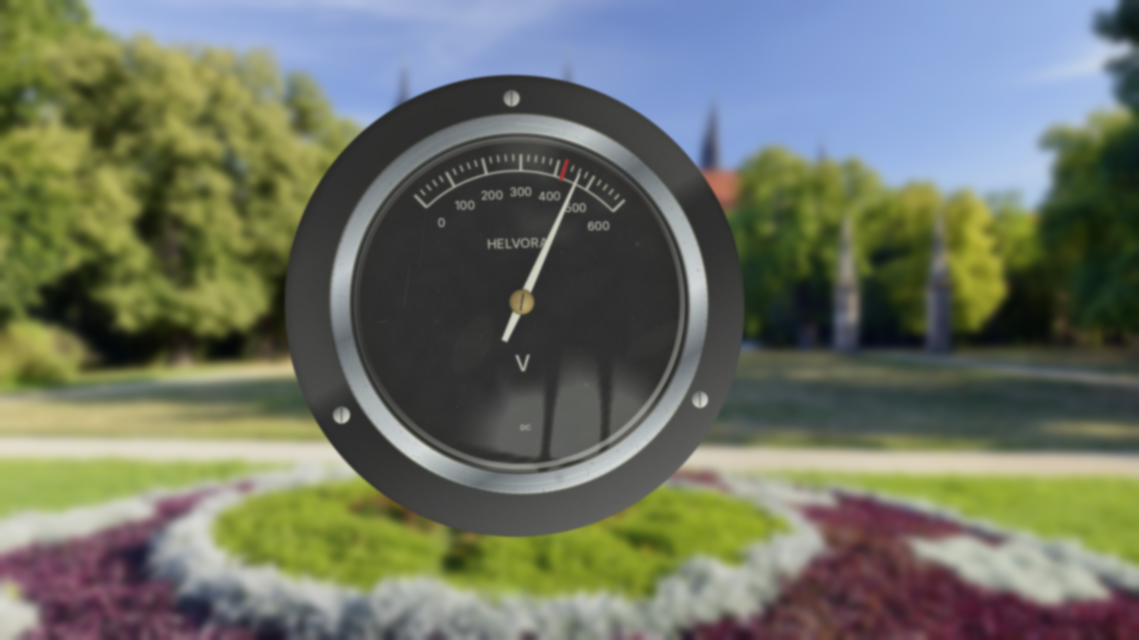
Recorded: 460 V
